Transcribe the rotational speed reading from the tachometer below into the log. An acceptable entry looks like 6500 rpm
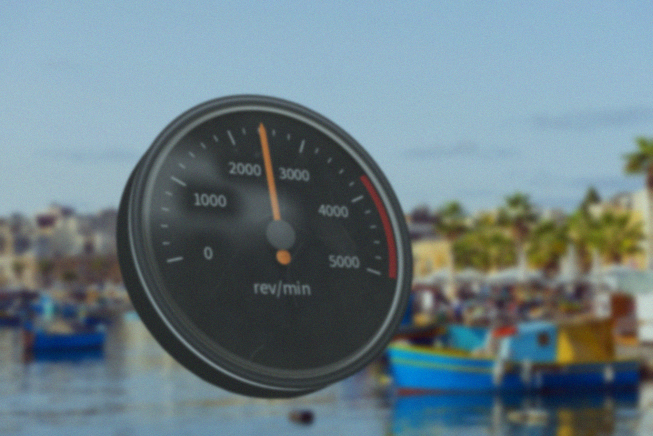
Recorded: 2400 rpm
